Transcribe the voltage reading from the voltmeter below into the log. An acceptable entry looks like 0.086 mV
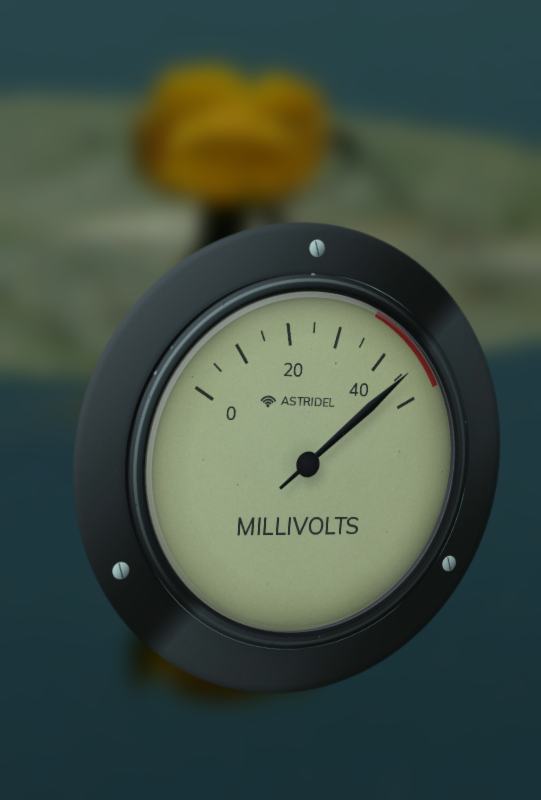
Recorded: 45 mV
